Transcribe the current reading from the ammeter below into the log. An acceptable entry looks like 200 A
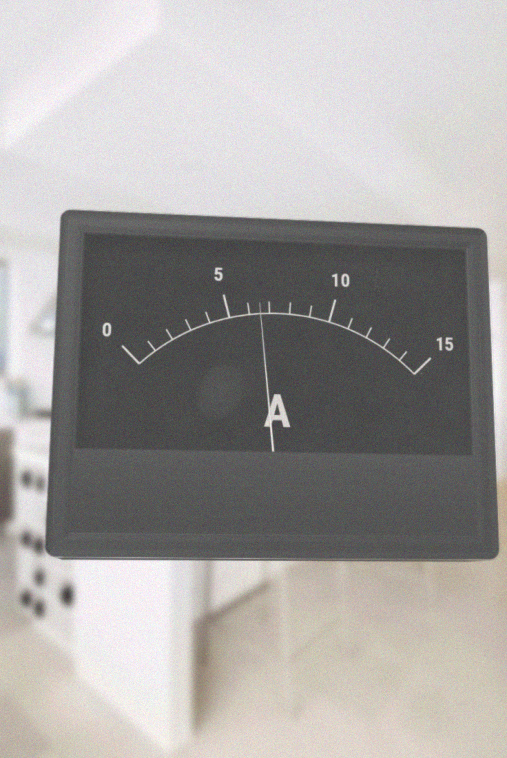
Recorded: 6.5 A
